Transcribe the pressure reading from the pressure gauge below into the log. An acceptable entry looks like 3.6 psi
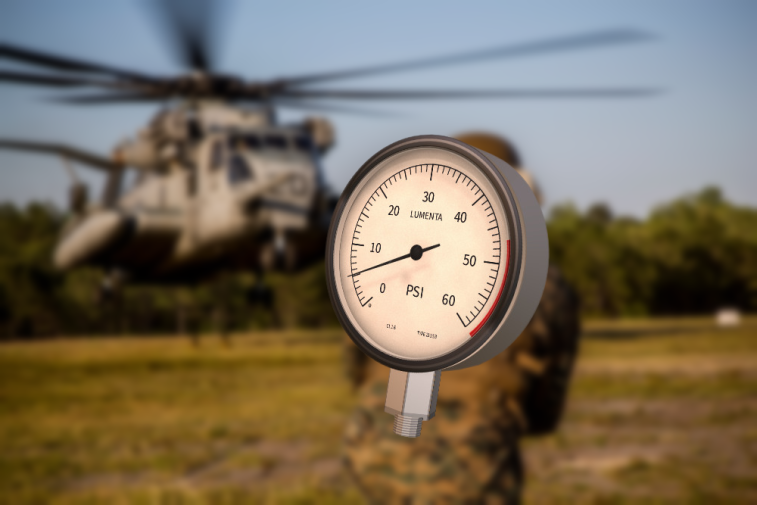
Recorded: 5 psi
